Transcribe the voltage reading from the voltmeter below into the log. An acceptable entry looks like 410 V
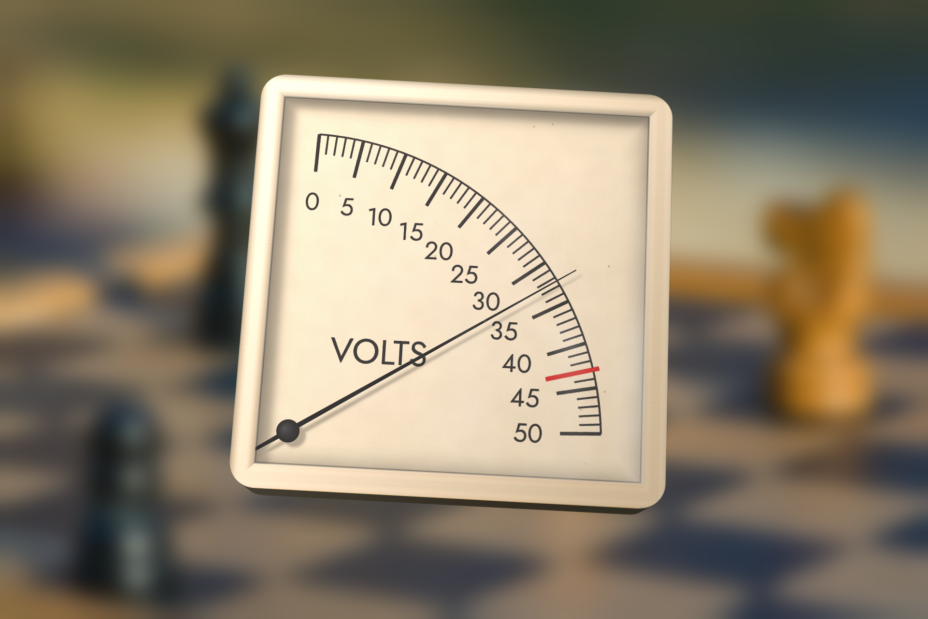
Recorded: 32.5 V
